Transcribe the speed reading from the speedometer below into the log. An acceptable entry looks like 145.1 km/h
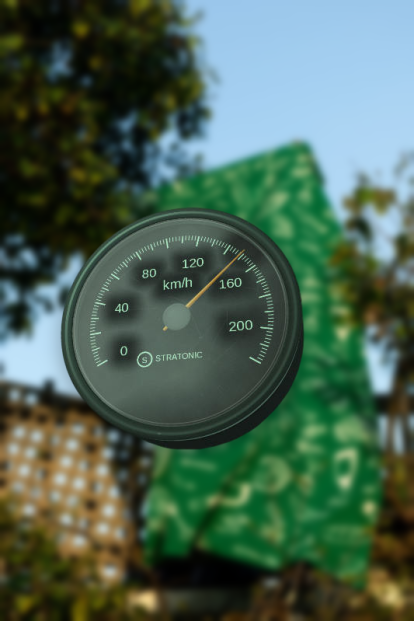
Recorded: 150 km/h
